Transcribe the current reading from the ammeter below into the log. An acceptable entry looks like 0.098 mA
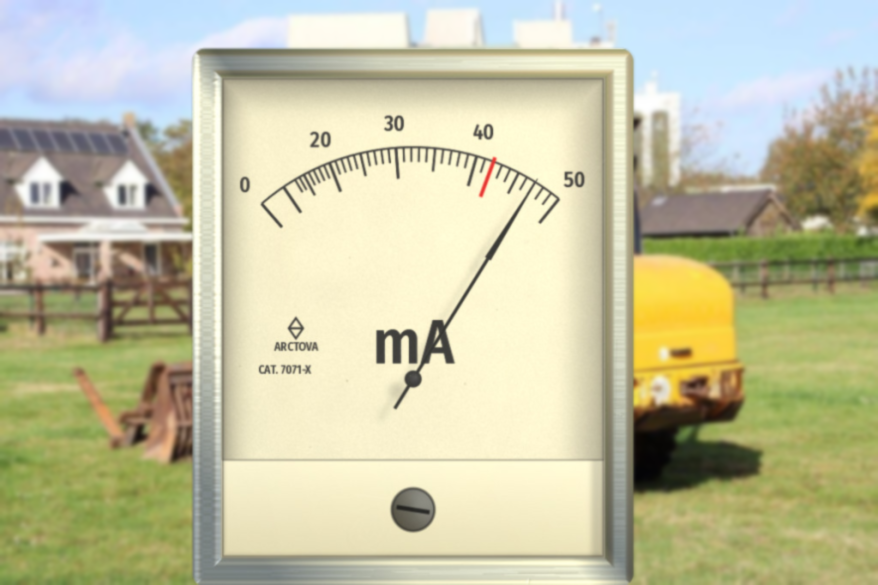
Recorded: 47 mA
